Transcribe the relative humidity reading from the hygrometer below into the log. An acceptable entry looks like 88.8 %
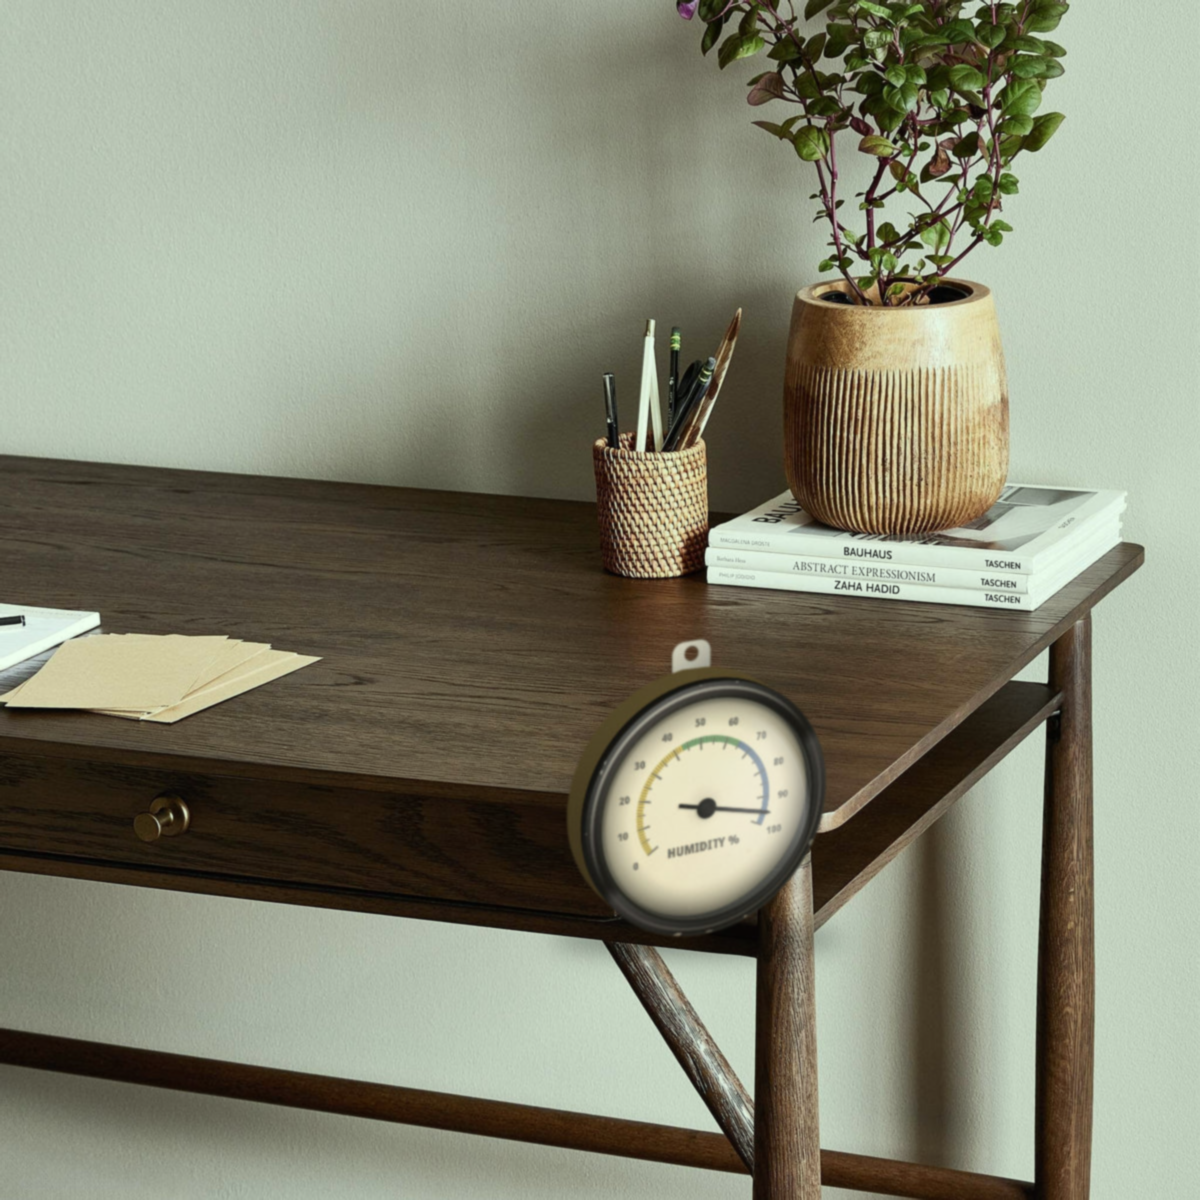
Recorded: 95 %
